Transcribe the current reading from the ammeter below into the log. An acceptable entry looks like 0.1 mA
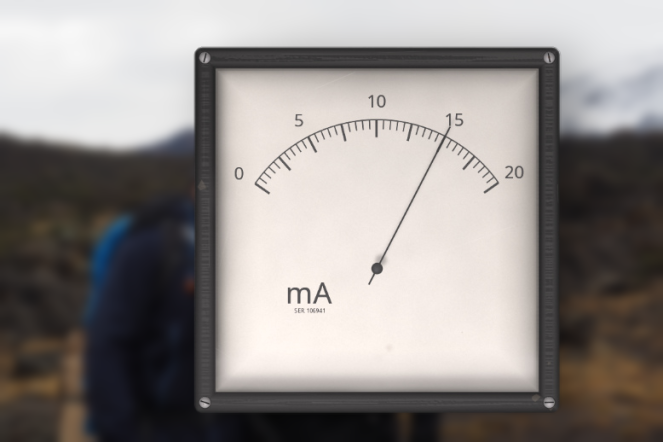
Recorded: 15 mA
